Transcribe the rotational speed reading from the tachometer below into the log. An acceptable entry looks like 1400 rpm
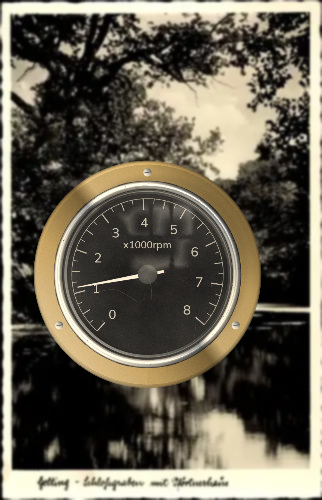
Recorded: 1125 rpm
